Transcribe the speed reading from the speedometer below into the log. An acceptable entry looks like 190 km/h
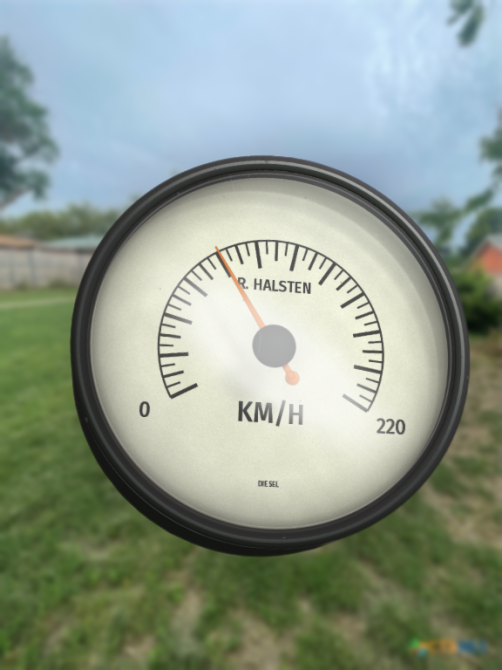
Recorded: 80 km/h
